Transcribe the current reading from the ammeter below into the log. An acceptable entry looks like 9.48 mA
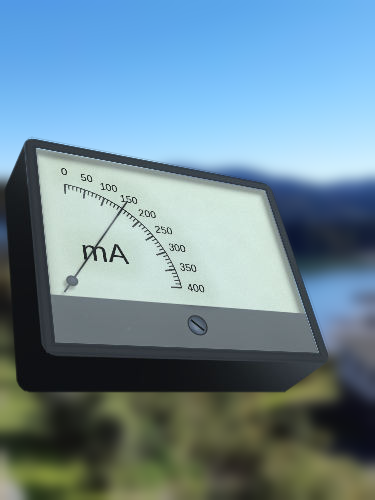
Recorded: 150 mA
